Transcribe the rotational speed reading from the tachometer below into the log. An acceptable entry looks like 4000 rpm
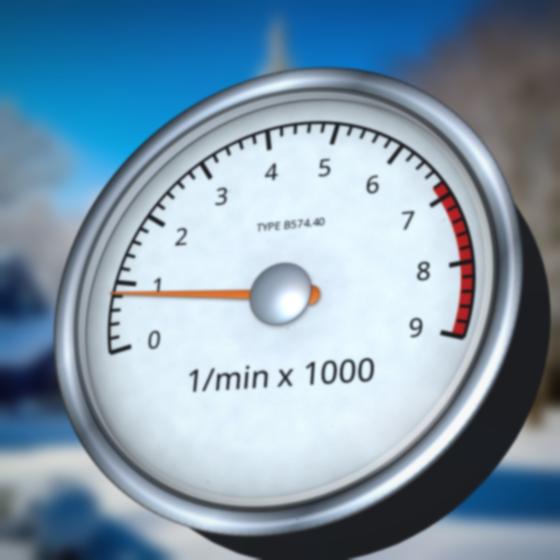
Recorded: 800 rpm
